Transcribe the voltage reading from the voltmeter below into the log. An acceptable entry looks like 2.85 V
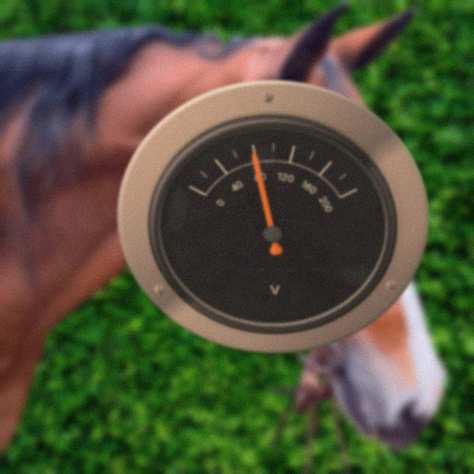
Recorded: 80 V
